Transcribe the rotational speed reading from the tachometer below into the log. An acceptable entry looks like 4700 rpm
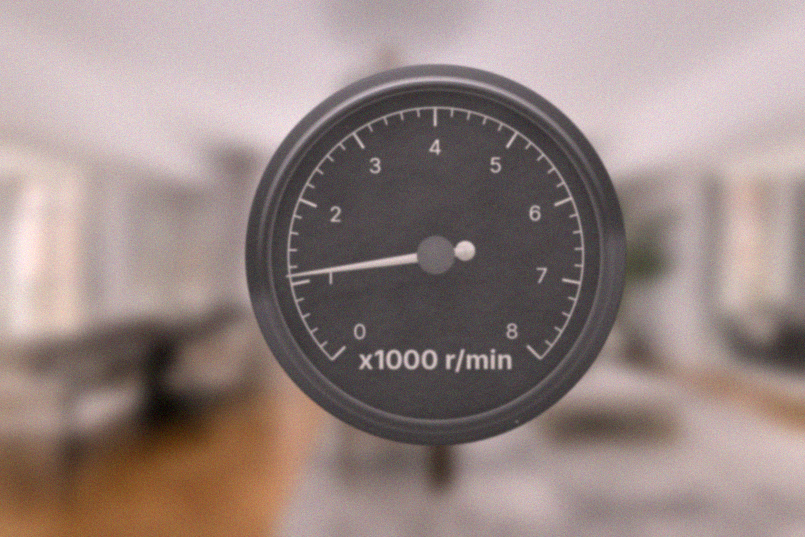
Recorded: 1100 rpm
